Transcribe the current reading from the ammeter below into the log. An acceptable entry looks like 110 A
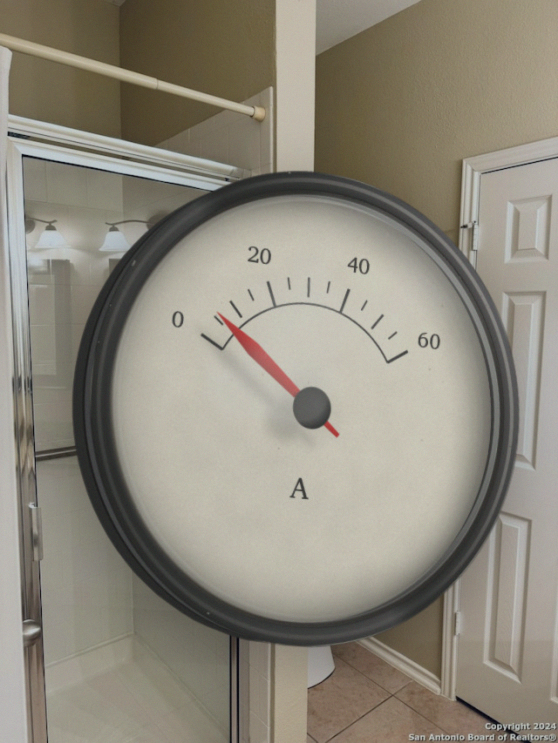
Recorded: 5 A
